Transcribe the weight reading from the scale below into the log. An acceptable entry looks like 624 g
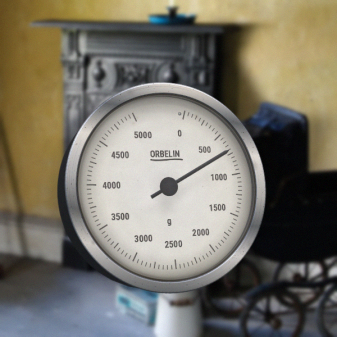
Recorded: 700 g
